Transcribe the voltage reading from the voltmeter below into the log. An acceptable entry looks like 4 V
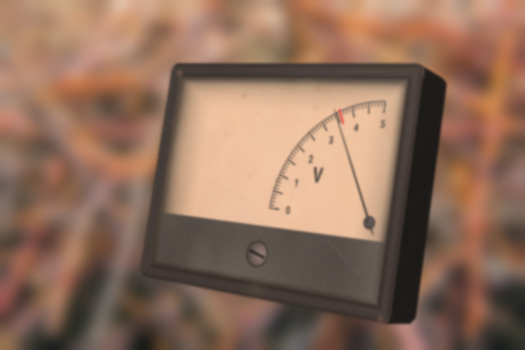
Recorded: 3.5 V
